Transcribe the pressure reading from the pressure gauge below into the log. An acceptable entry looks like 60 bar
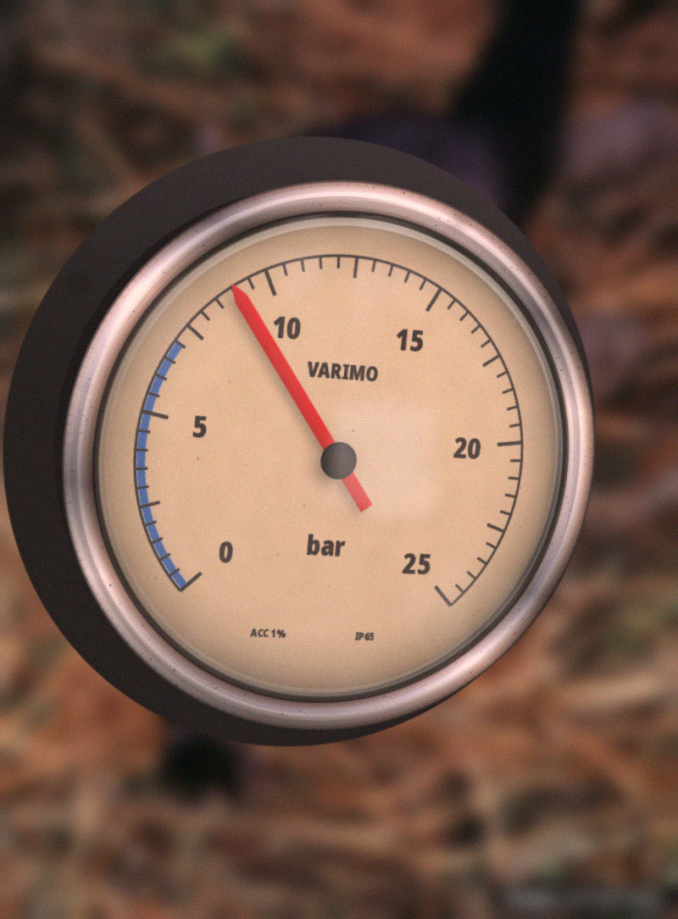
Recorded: 9 bar
